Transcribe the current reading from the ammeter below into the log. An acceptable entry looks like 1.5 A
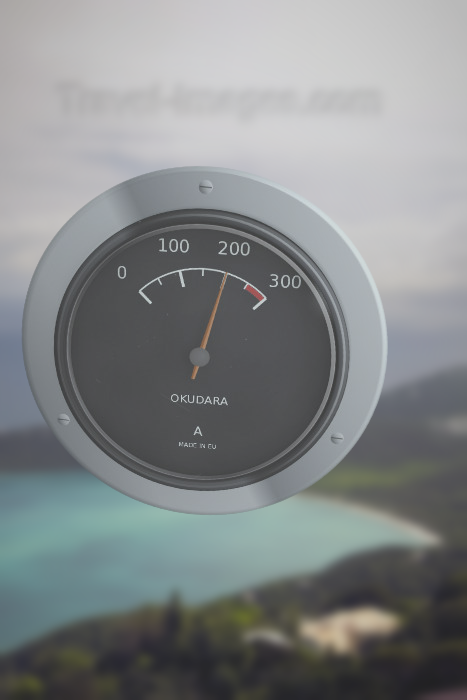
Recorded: 200 A
